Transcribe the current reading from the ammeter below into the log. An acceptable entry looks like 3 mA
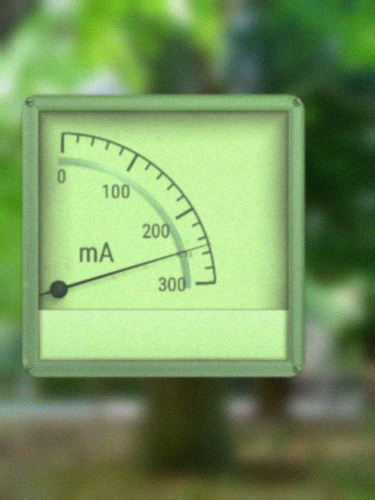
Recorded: 250 mA
